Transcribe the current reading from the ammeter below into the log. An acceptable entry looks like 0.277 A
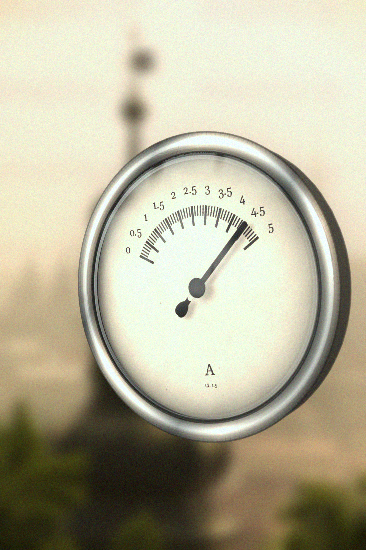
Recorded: 4.5 A
